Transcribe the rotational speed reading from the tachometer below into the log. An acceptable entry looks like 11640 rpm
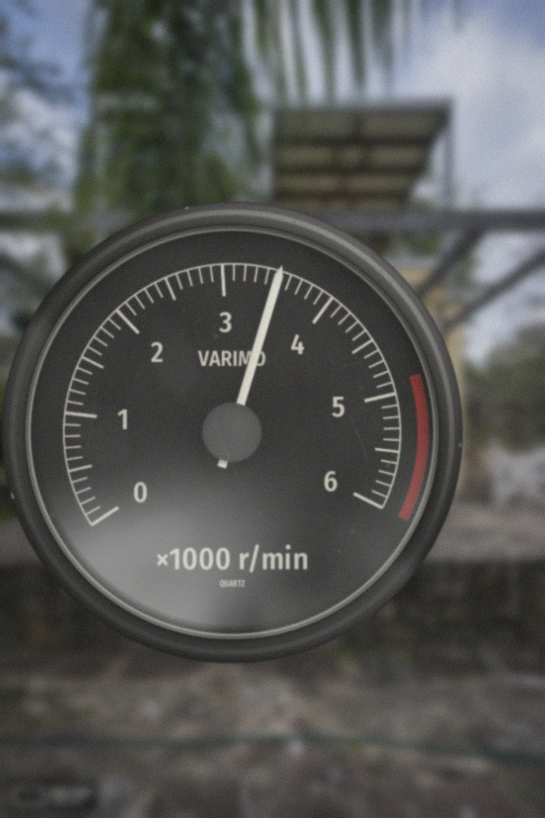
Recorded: 3500 rpm
